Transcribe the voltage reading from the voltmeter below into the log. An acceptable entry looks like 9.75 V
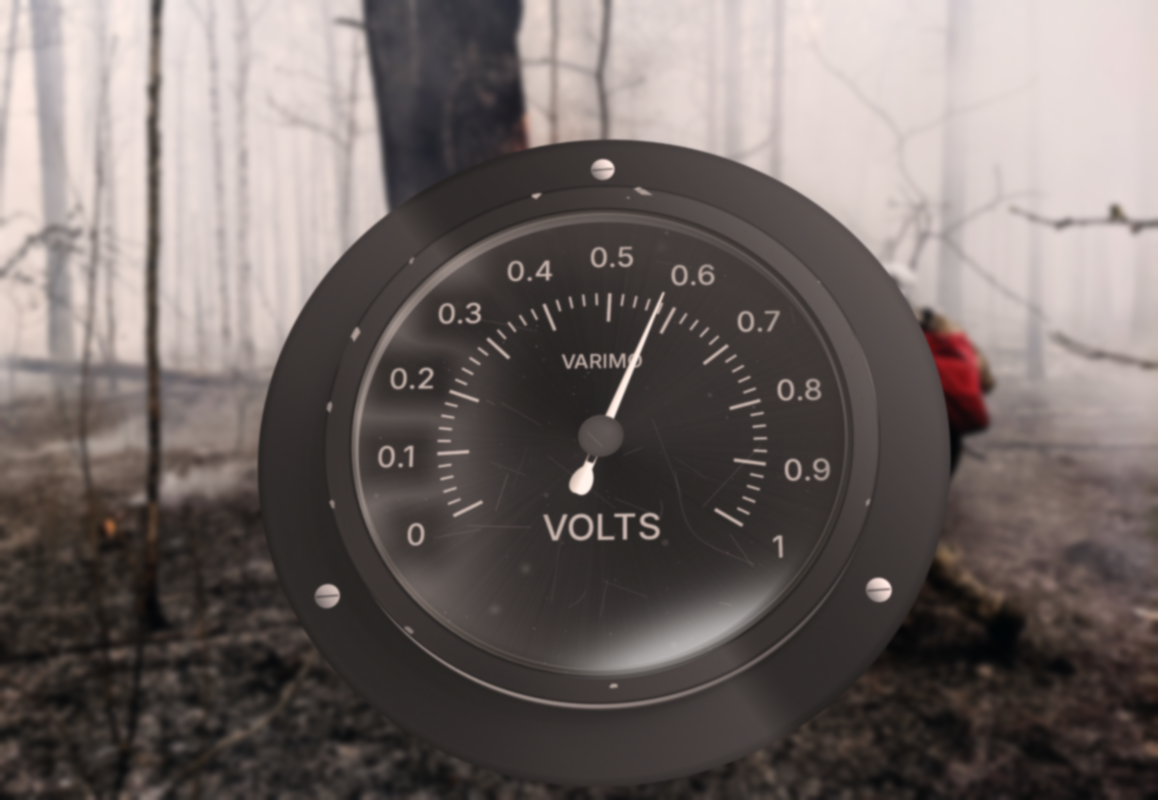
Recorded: 0.58 V
